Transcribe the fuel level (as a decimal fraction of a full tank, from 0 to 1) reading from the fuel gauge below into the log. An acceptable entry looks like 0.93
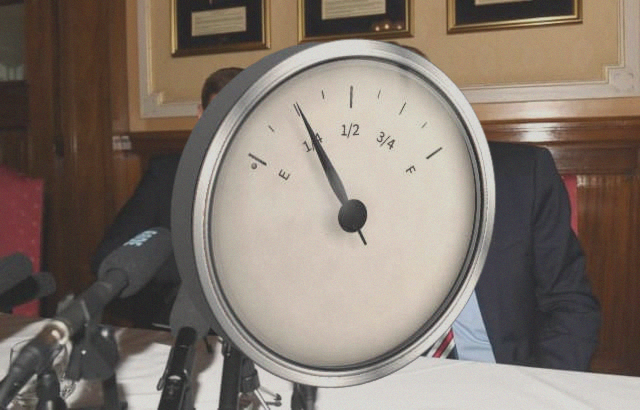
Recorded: 0.25
